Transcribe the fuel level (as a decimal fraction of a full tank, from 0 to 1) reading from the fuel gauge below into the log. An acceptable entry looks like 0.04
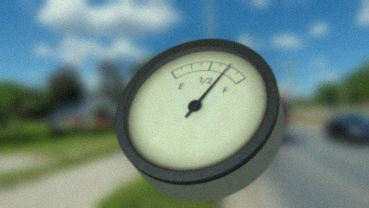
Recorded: 0.75
